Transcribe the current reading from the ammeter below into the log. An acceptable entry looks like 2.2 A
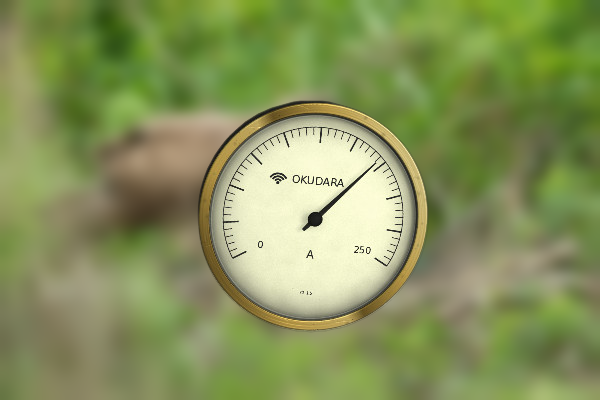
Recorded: 170 A
